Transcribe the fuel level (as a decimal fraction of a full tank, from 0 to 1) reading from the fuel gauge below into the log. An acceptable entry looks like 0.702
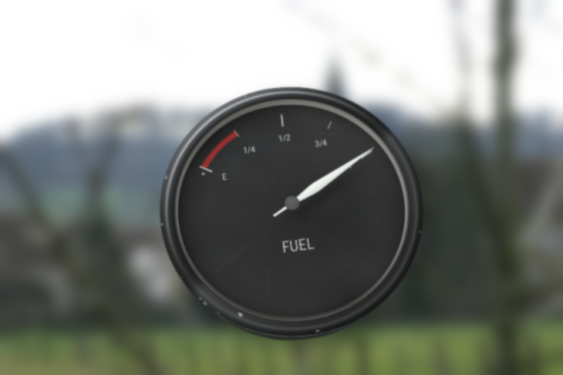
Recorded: 1
